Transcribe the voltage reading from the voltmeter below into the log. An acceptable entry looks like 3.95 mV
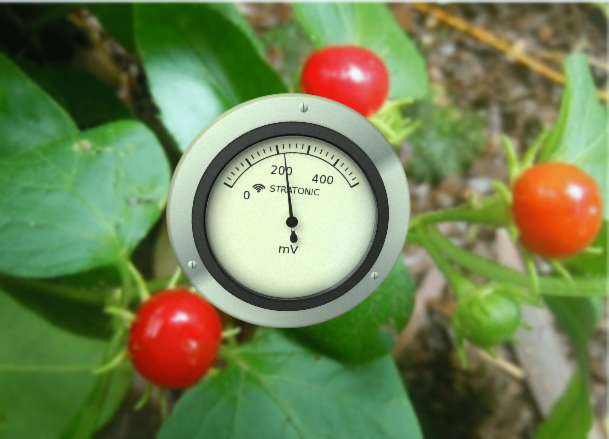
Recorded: 220 mV
